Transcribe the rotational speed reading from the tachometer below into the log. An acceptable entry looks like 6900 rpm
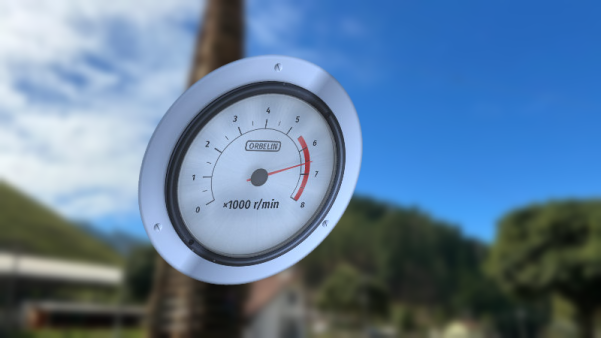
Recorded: 6500 rpm
